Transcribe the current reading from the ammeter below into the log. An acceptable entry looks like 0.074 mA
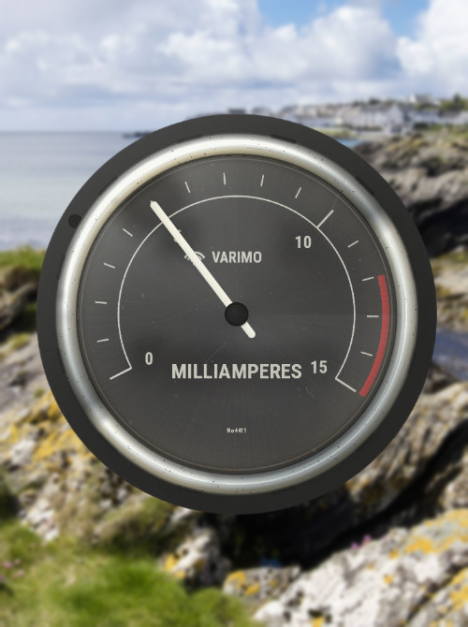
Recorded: 5 mA
